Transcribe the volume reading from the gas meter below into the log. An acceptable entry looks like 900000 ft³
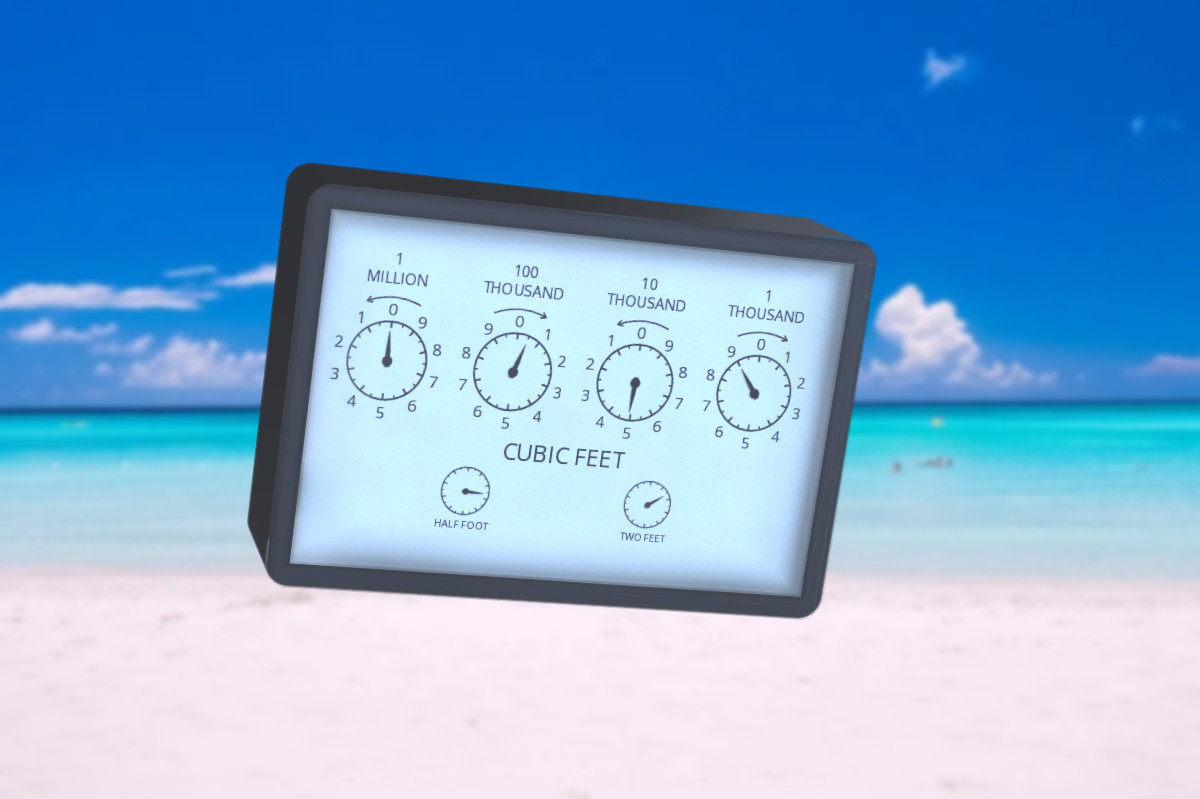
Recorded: 4900 ft³
